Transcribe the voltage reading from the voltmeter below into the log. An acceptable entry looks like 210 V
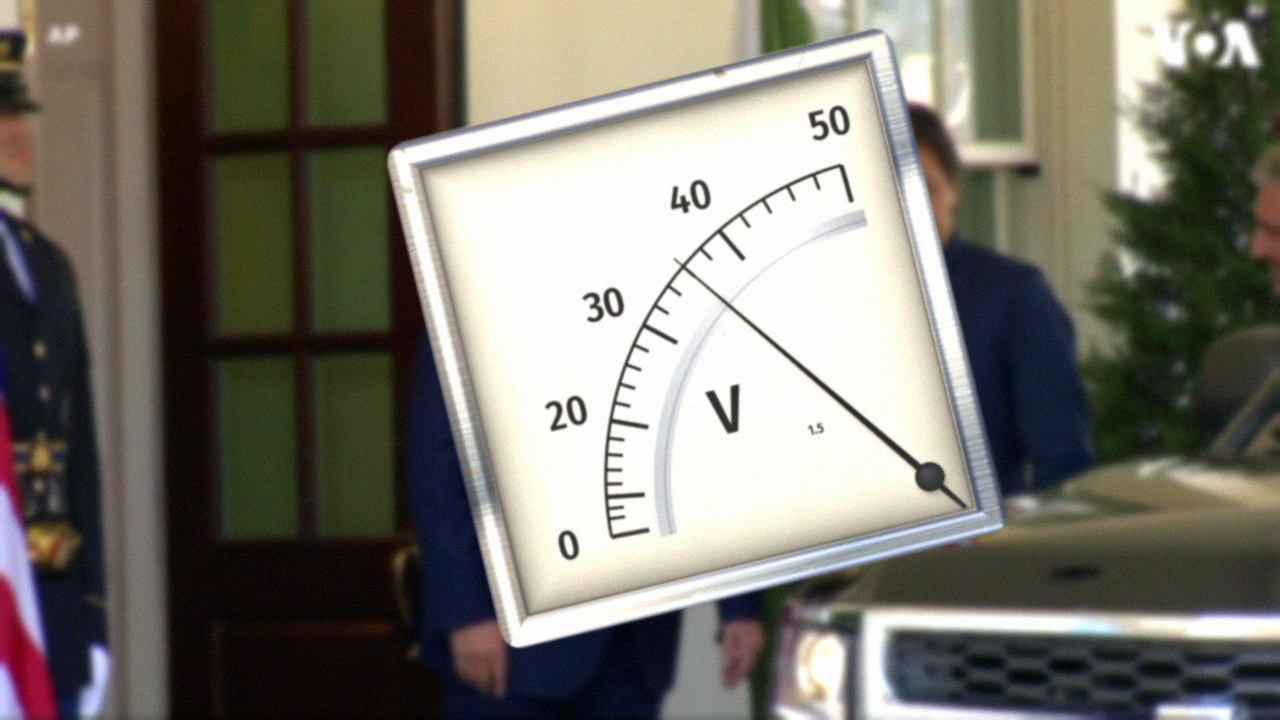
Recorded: 36 V
